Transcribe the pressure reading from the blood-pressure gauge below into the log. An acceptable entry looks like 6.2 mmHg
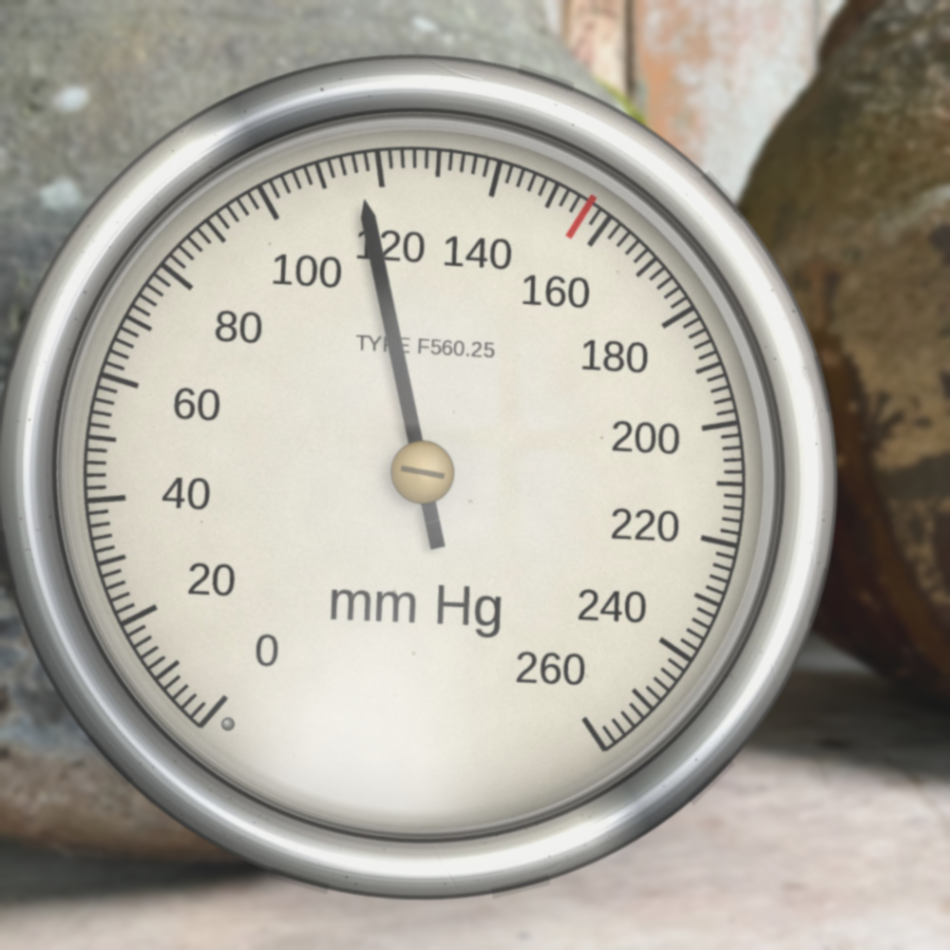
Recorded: 116 mmHg
